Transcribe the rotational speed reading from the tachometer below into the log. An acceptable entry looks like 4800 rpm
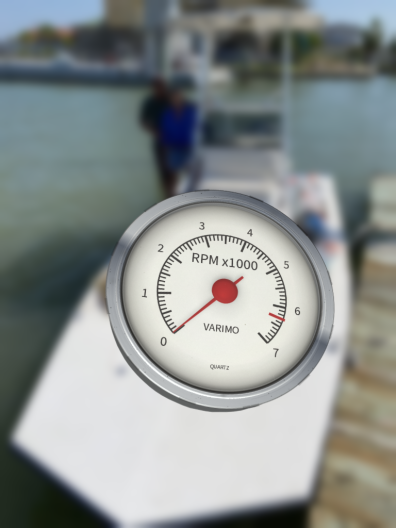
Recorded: 0 rpm
